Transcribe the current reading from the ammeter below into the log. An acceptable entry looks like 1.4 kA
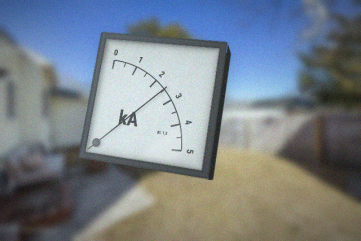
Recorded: 2.5 kA
